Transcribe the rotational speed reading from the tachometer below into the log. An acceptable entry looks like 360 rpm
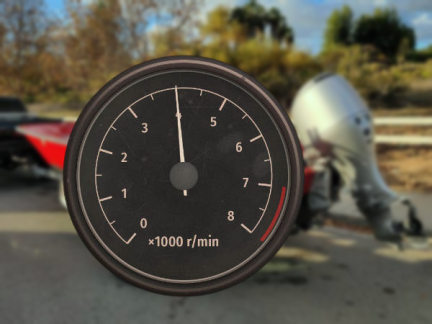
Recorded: 4000 rpm
